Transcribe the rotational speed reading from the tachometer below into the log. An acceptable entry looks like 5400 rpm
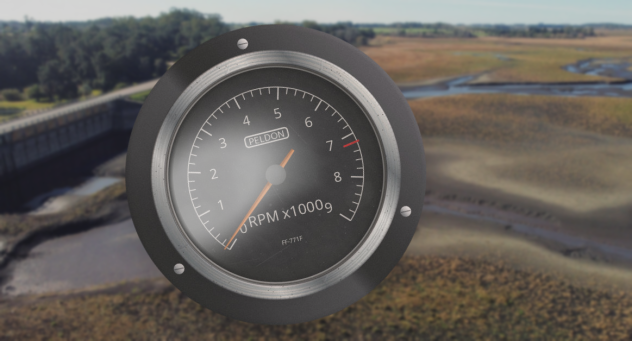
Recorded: 100 rpm
